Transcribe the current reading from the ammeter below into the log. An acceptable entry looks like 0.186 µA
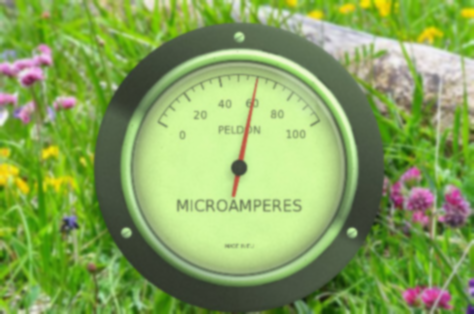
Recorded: 60 µA
